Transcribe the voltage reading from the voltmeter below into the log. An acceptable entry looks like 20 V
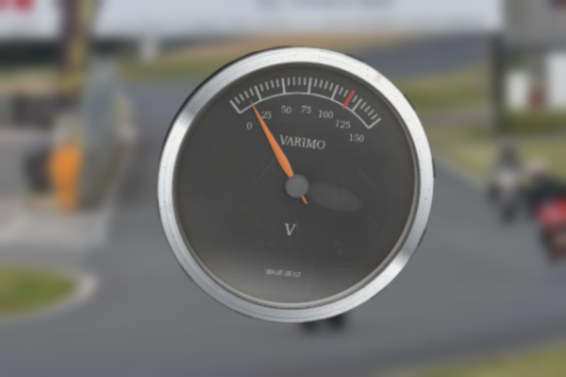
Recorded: 15 V
